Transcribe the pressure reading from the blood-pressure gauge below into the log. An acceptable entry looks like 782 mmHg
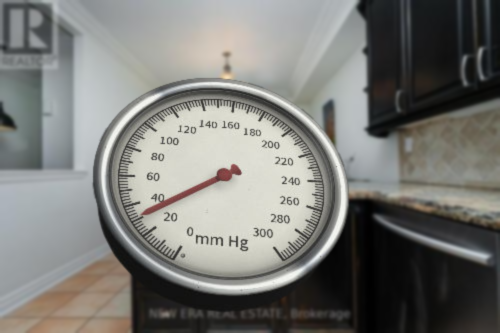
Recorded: 30 mmHg
